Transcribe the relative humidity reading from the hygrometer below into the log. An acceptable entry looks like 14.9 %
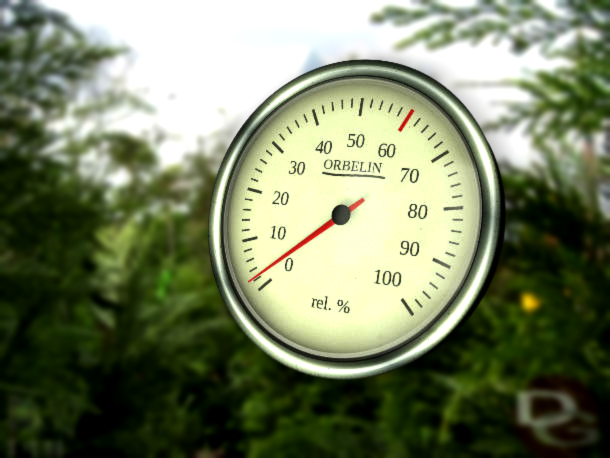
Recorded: 2 %
